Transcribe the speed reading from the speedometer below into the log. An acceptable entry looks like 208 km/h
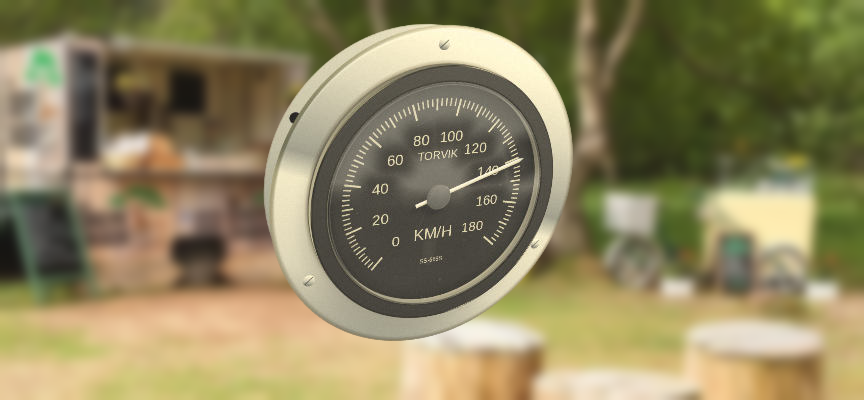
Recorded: 140 km/h
